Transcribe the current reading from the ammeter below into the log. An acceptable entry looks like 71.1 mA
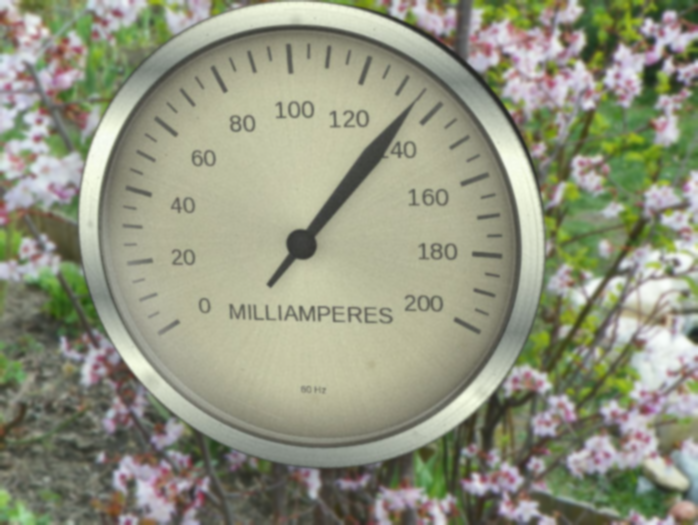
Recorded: 135 mA
